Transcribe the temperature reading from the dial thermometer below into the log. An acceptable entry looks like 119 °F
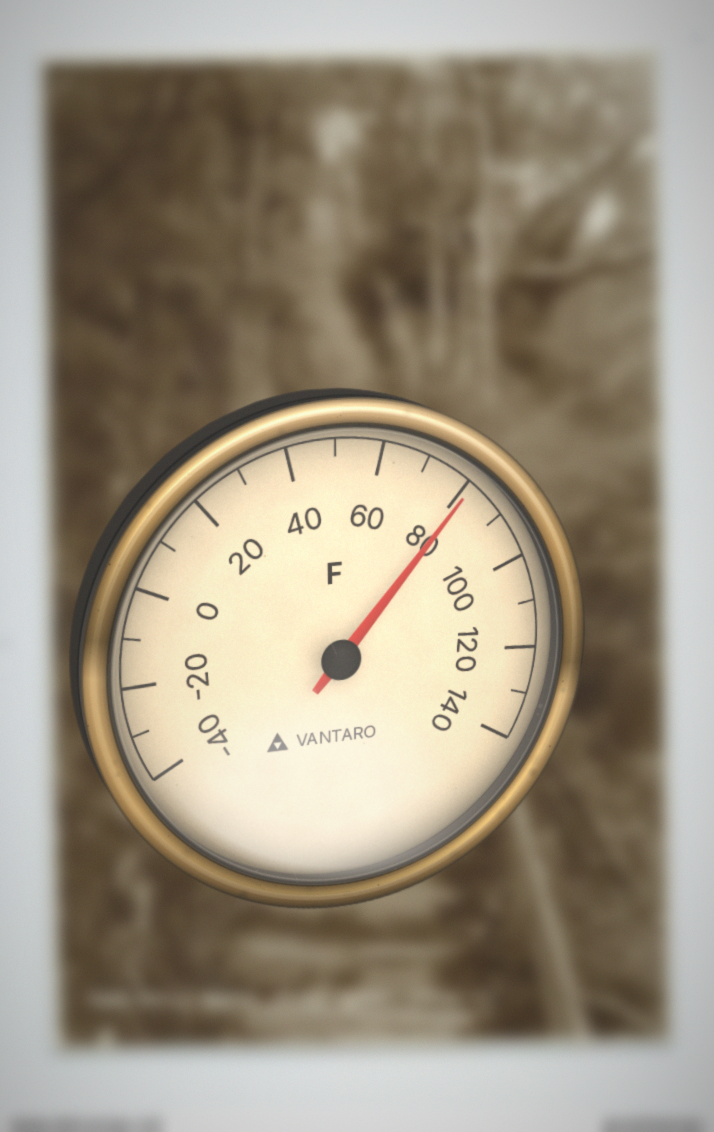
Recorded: 80 °F
